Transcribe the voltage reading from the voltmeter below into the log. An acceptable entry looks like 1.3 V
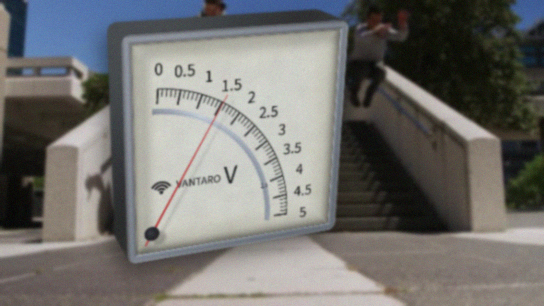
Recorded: 1.5 V
